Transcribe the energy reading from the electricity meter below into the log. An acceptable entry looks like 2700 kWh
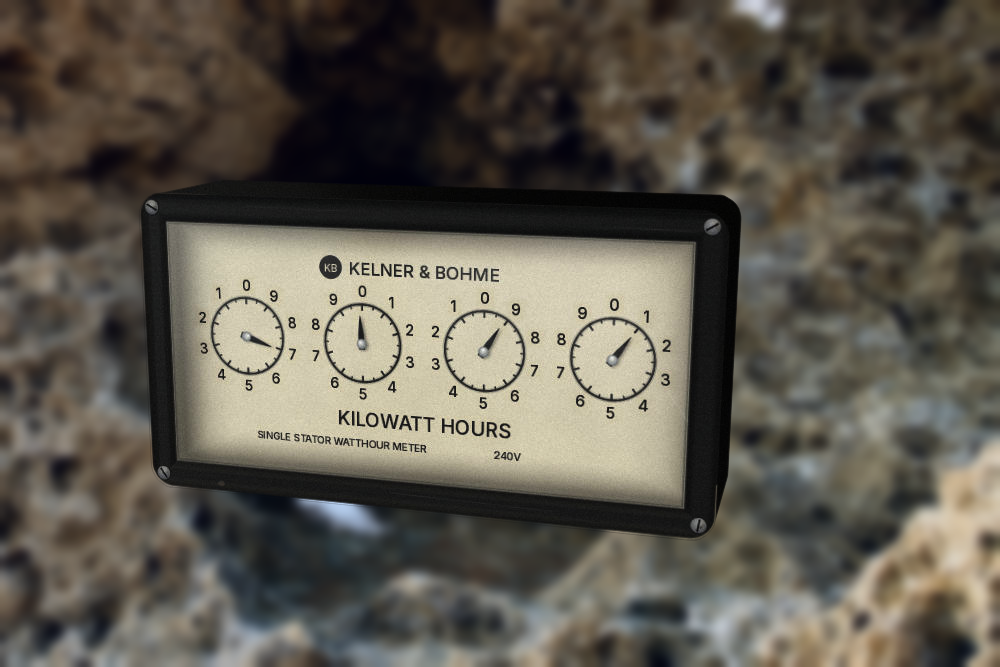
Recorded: 6991 kWh
